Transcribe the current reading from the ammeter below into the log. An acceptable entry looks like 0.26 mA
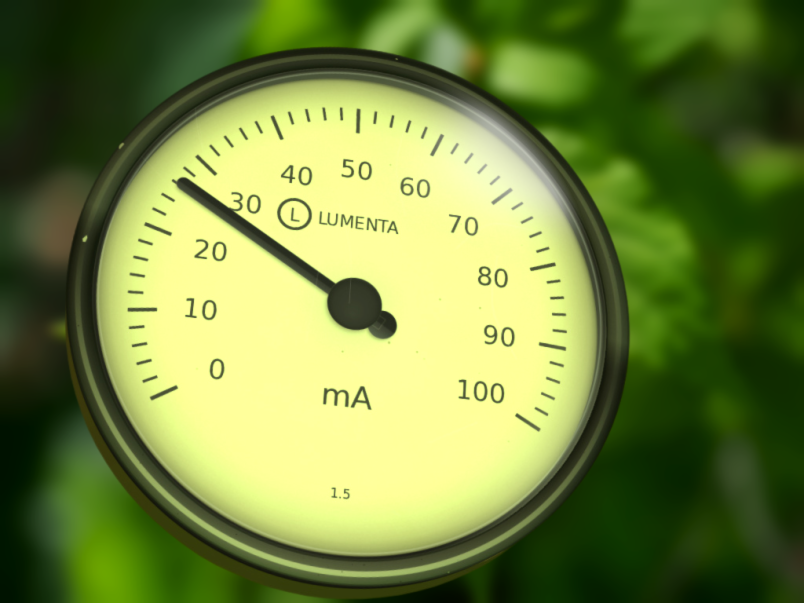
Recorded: 26 mA
